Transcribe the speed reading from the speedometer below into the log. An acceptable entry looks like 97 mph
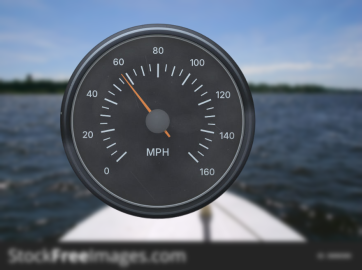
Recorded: 57.5 mph
